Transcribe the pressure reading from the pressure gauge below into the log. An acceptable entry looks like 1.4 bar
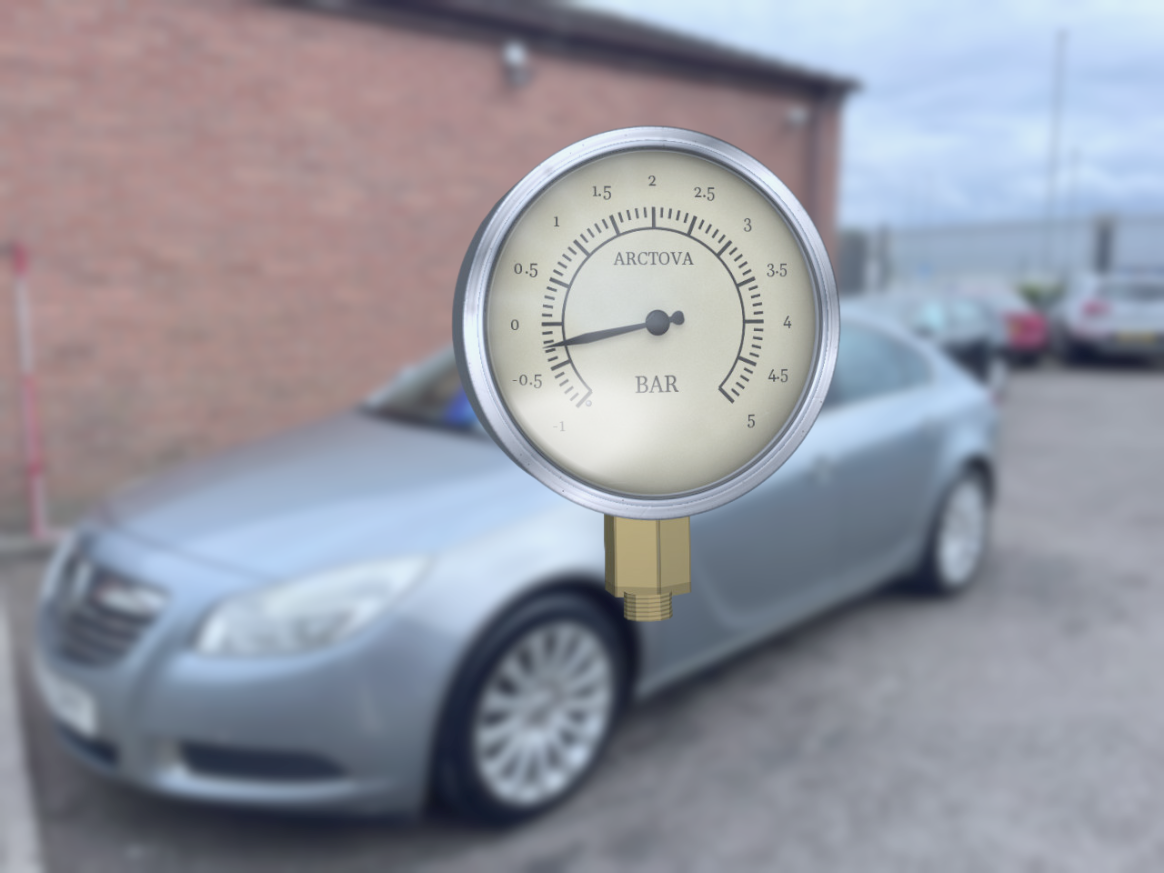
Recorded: -0.25 bar
